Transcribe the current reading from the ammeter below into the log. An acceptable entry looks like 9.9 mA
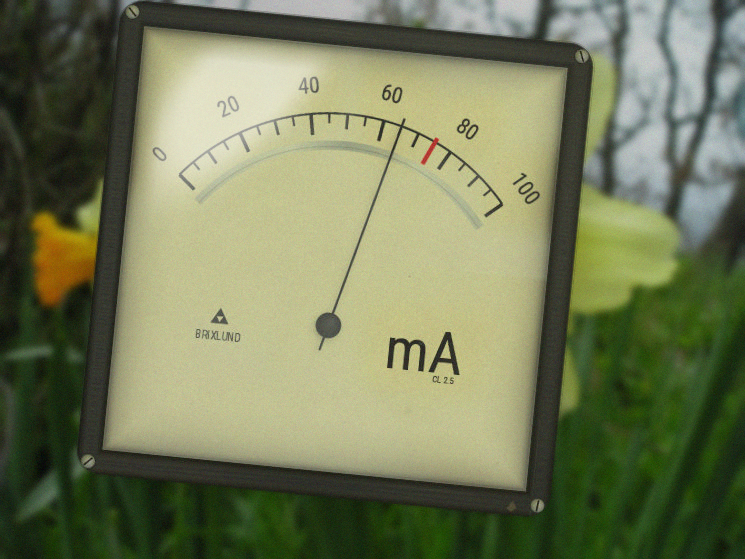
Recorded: 65 mA
